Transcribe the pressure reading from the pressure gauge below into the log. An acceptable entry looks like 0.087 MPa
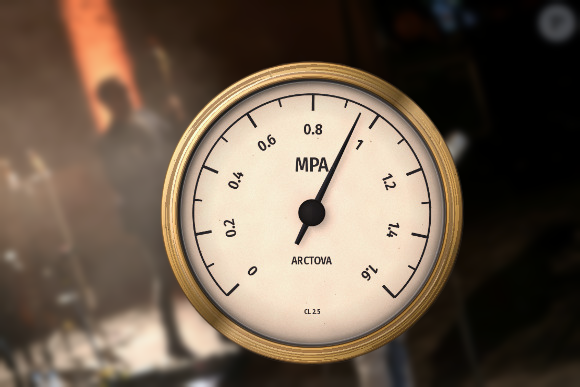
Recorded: 0.95 MPa
